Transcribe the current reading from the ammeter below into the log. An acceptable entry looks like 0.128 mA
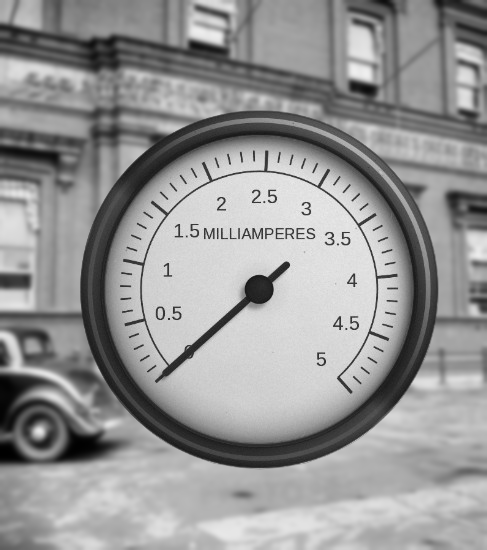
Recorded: 0 mA
